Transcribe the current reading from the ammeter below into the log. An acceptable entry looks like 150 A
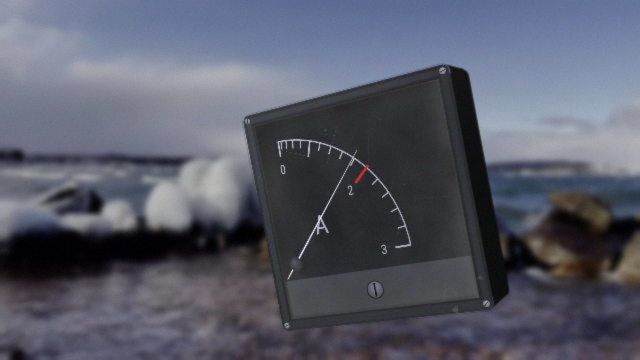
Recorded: 1.8 A
